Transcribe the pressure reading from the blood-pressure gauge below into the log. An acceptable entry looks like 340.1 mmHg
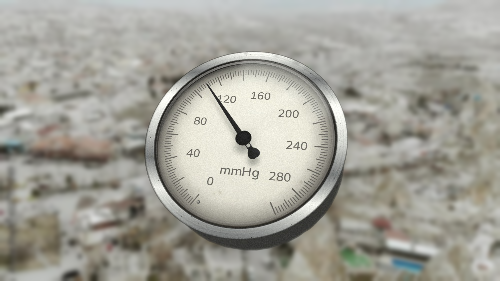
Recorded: 110 mmHg
